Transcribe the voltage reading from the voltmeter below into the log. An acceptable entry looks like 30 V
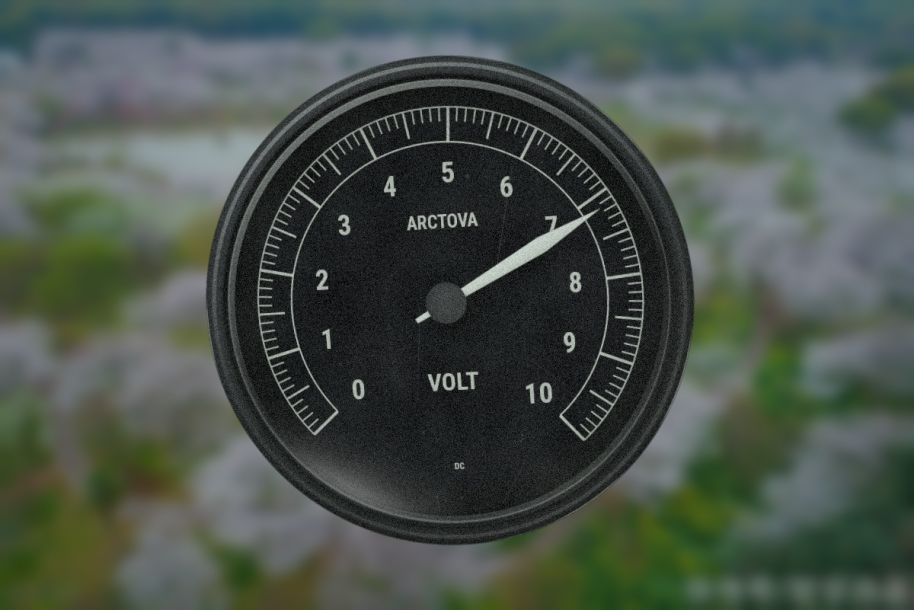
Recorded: 7.15 V
